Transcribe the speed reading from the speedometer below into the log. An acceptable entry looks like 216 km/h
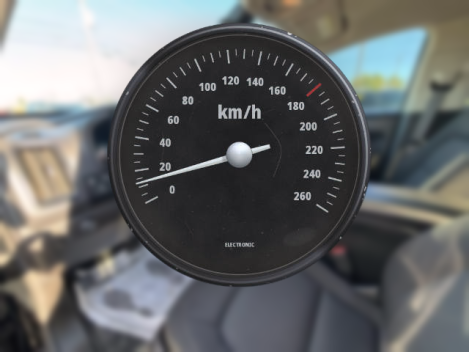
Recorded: 12.5 km/h
